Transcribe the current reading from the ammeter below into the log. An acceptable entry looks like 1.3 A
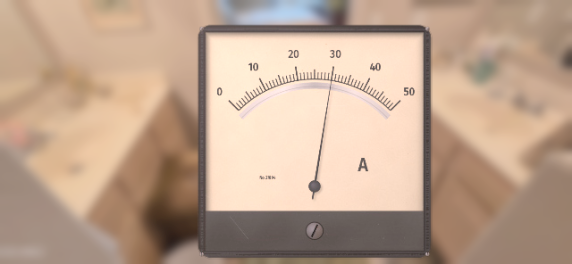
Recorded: 30 A
